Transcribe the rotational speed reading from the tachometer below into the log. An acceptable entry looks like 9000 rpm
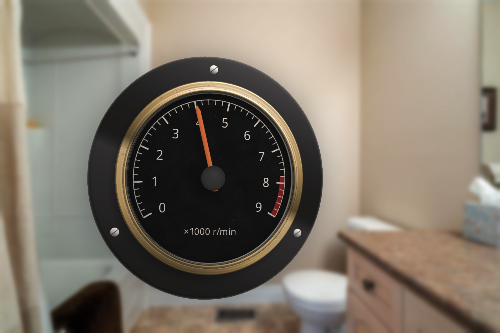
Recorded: 4000 rpm
